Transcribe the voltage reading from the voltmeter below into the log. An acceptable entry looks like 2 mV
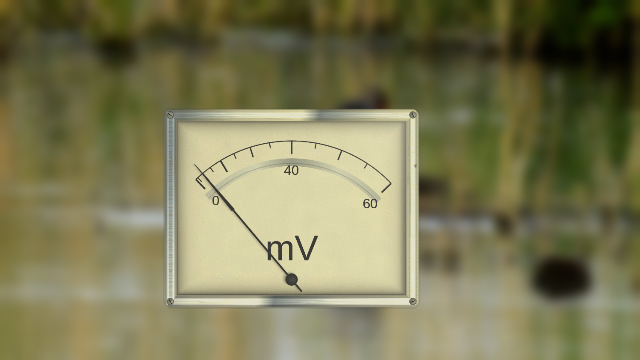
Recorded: 10 mV
